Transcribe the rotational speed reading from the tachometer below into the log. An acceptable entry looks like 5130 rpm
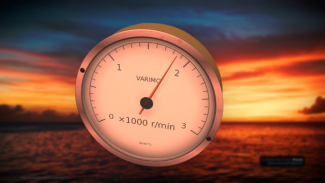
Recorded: 1850 rpm
